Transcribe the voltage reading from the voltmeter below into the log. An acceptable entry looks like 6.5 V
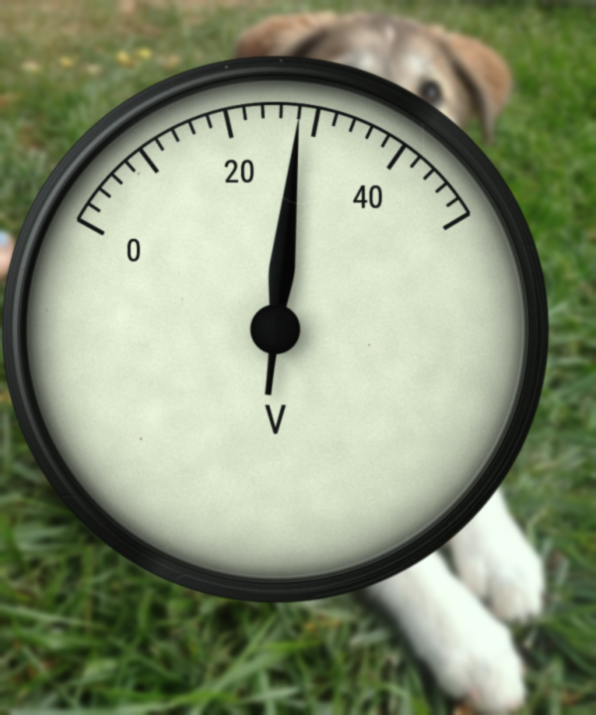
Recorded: 28 V
